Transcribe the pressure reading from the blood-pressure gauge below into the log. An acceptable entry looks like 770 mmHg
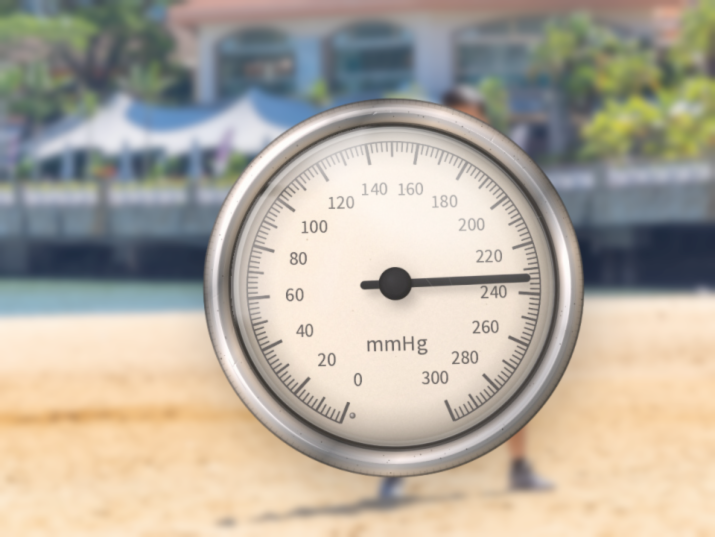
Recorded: 234 mmHg
